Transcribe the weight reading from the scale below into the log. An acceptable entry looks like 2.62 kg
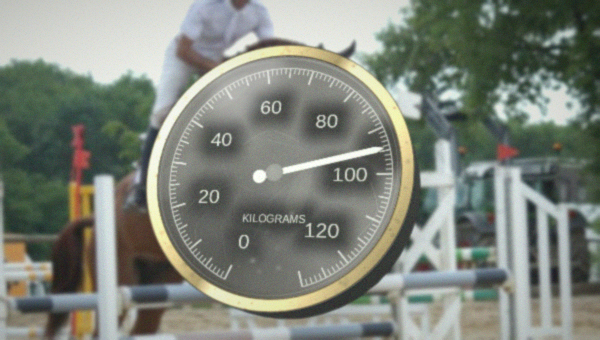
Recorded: 95 kg
